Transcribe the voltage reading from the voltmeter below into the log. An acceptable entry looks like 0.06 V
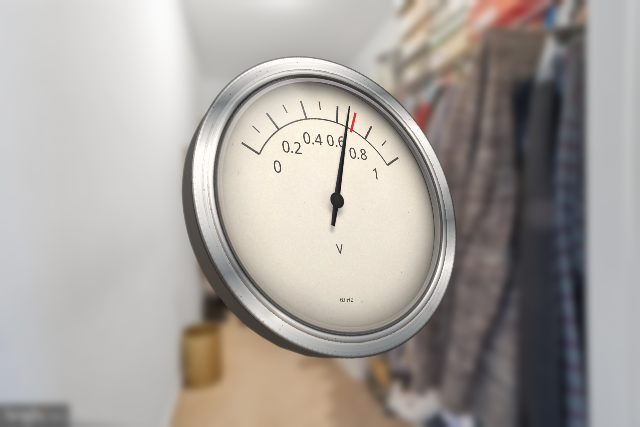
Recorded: 0.65 V
